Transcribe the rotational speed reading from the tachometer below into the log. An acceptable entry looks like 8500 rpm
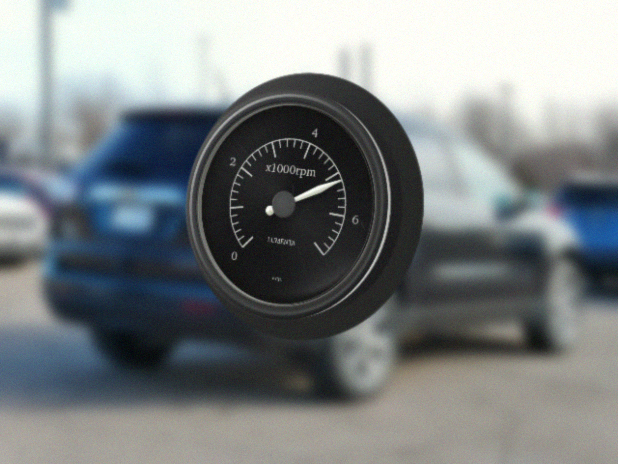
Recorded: 5200 rpm
